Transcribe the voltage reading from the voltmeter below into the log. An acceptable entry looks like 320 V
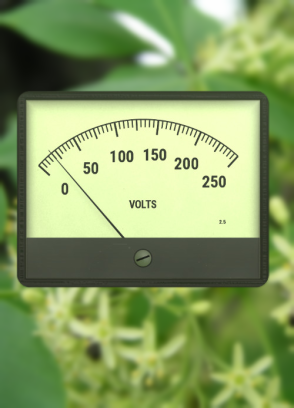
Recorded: 20 V
